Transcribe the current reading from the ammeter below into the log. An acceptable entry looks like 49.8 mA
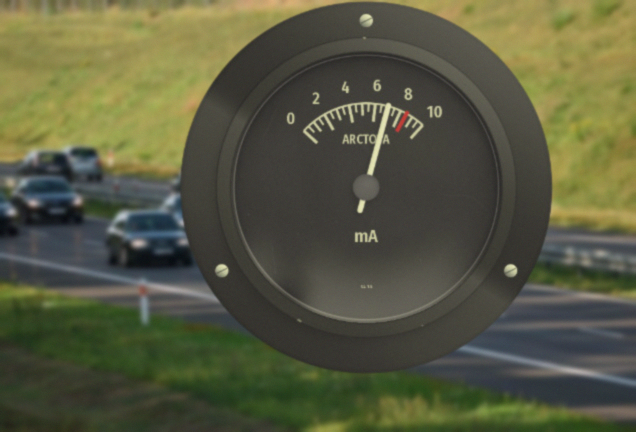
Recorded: 7 mA
